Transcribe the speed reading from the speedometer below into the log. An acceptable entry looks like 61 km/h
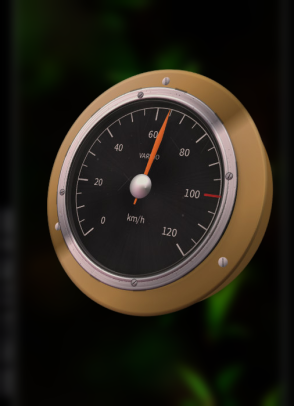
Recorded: 65 km/h
